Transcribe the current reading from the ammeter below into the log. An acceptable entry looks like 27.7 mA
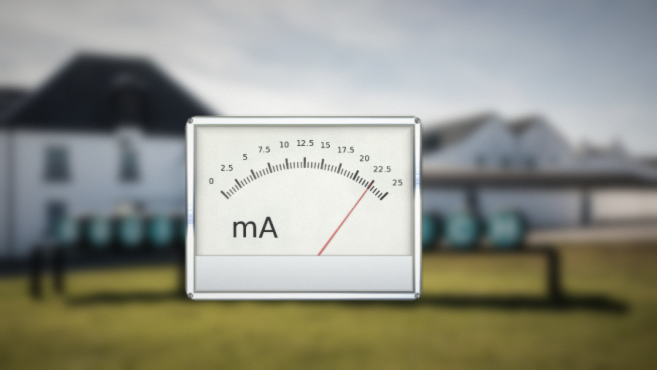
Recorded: 22.5 mA
